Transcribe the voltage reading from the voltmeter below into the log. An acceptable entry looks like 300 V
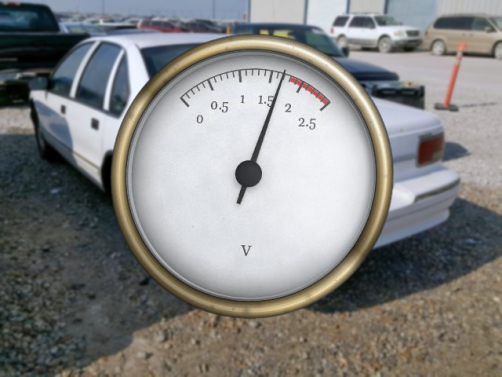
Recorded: 1.7 V
